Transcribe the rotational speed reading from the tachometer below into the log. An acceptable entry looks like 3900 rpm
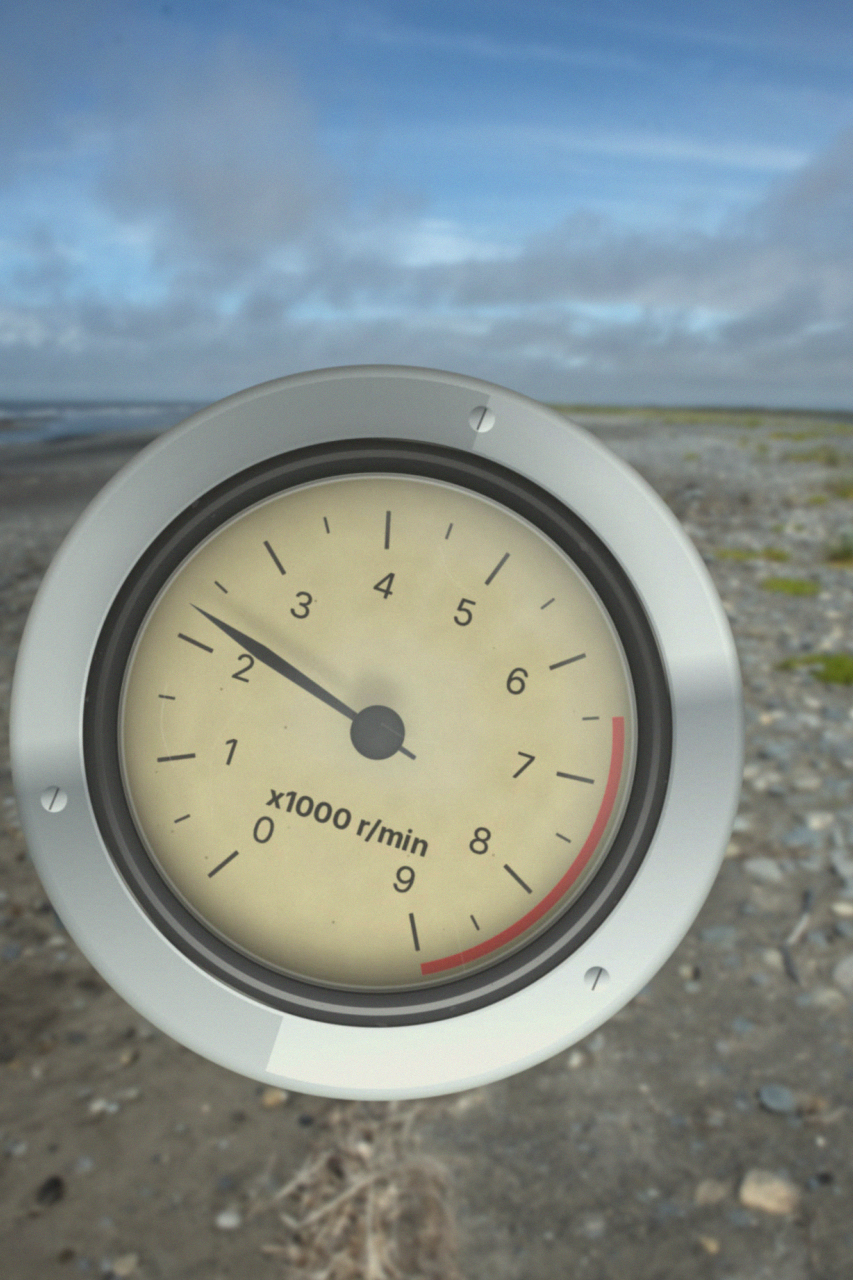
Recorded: 2250 rpm
